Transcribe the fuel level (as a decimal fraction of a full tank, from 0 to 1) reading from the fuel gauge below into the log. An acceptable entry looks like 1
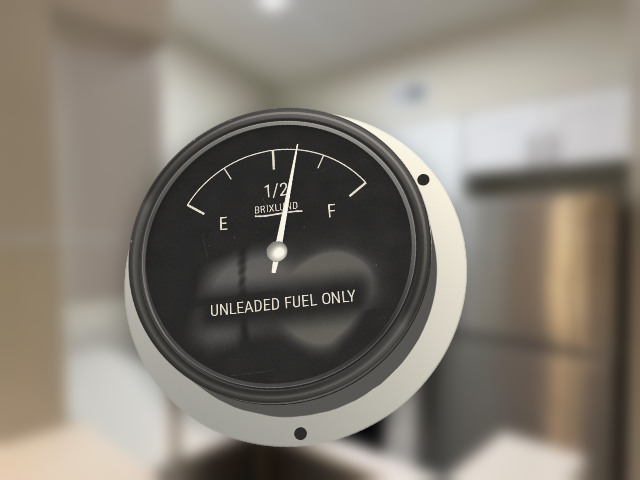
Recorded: 0.625
